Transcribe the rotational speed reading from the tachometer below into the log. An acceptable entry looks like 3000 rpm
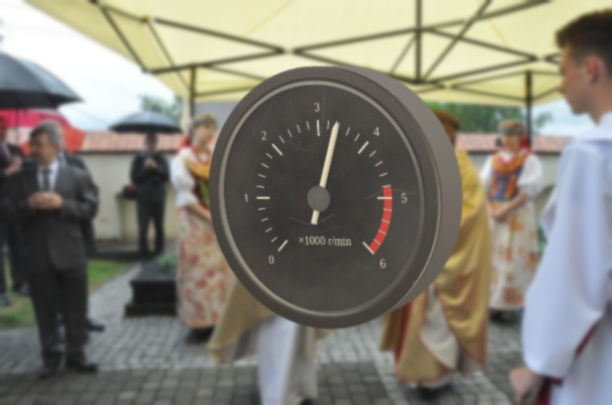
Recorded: 3400 rpm
